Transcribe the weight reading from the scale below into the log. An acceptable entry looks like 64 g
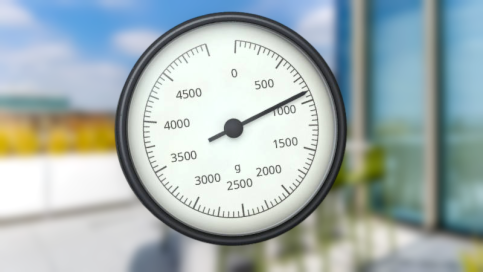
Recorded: 900 g
